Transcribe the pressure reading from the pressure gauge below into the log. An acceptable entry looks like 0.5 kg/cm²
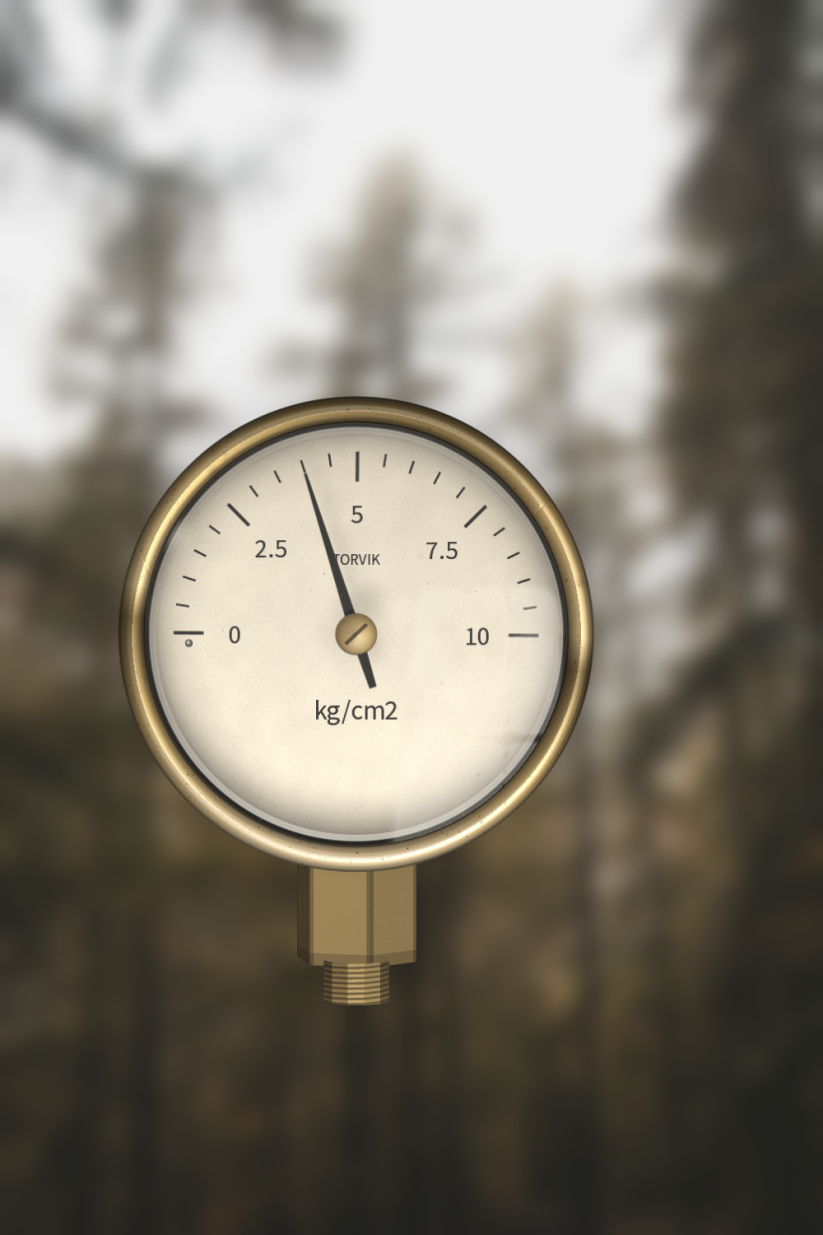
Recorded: 4 kg/cm²
